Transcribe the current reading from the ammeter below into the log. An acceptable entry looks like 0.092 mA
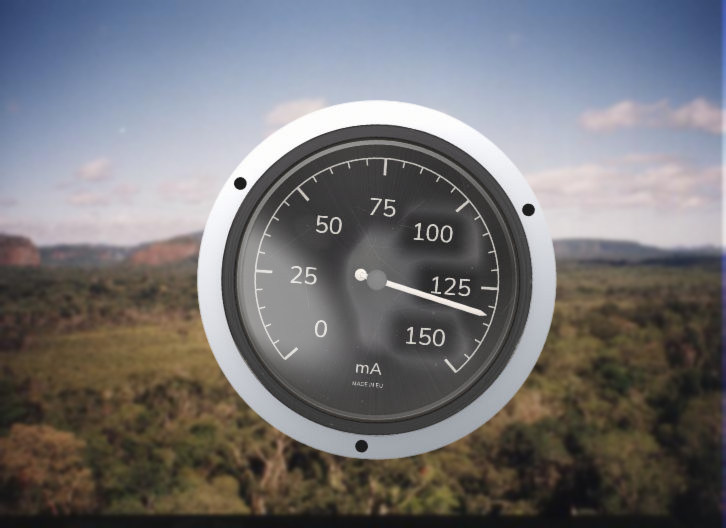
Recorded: 132.5 mA
